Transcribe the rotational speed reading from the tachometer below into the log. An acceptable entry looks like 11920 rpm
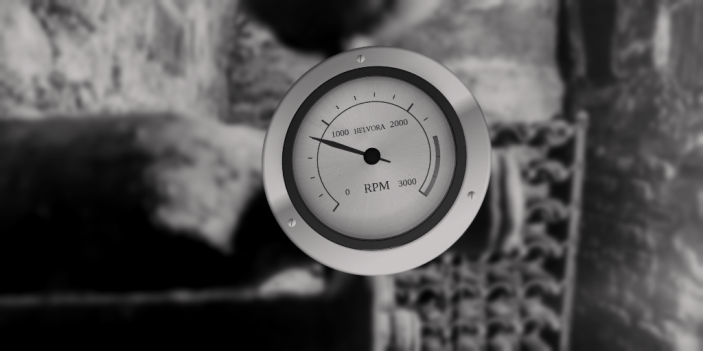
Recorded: 800 rpm
